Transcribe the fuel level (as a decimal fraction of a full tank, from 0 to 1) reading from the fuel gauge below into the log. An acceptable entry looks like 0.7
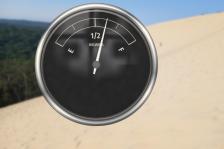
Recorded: 0.625
